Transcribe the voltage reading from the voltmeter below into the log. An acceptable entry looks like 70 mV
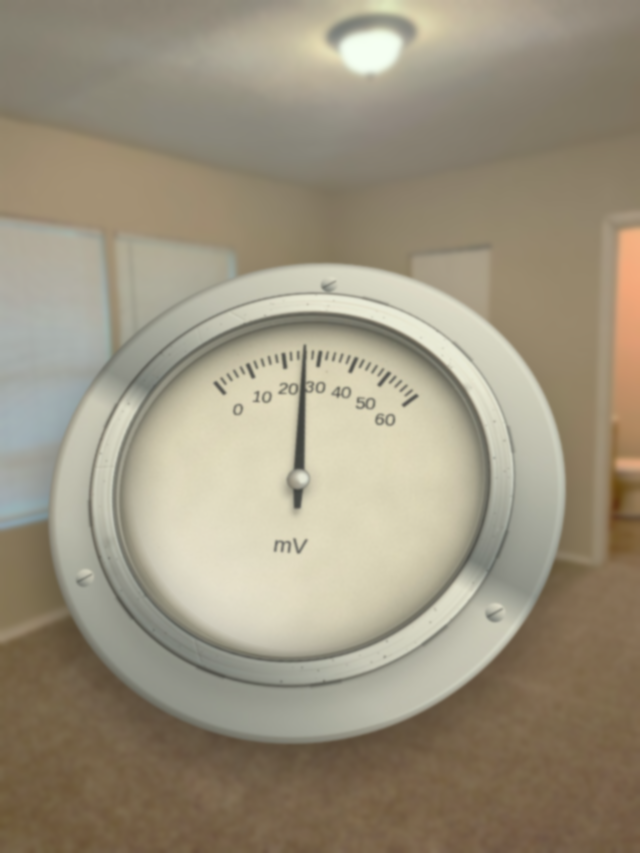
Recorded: 26 mV
